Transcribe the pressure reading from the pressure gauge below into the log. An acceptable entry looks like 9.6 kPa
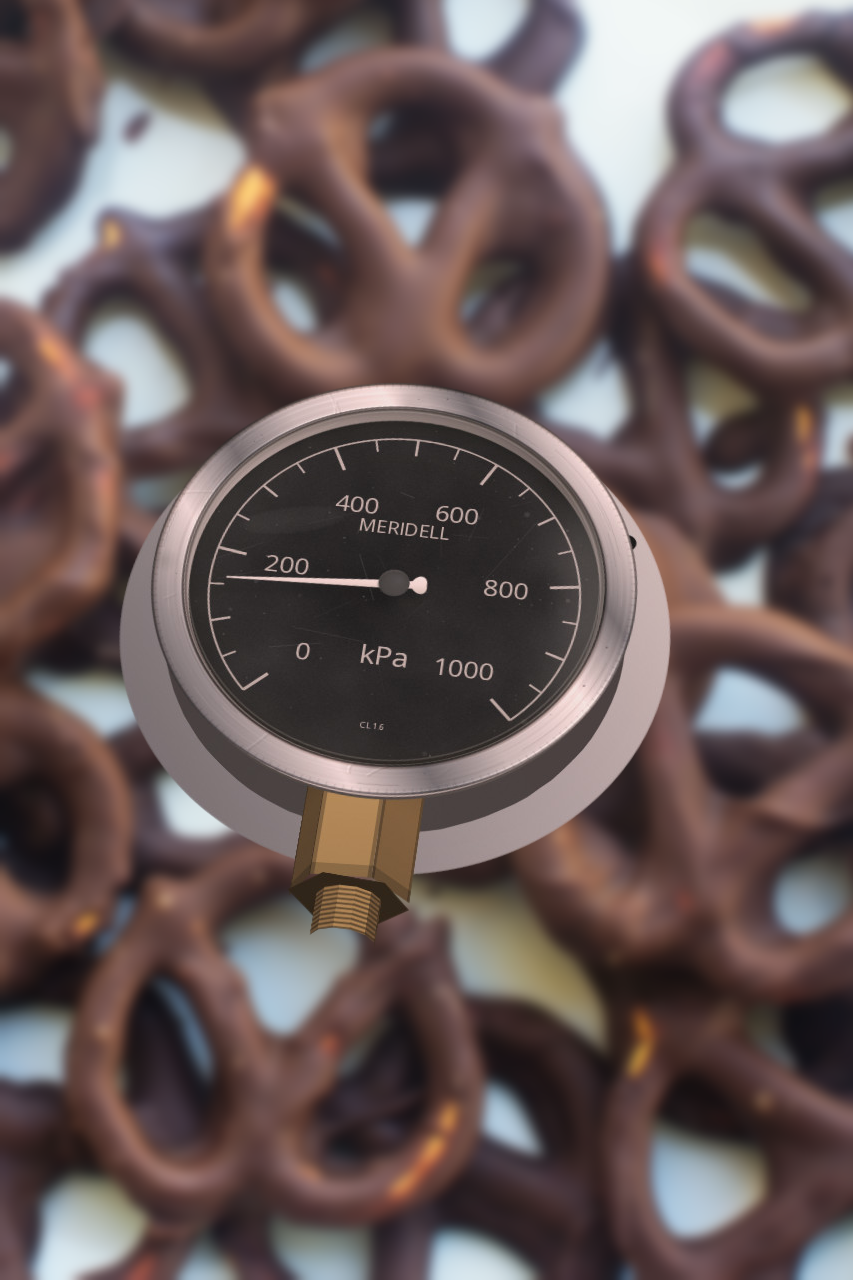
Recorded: 150 kPa
